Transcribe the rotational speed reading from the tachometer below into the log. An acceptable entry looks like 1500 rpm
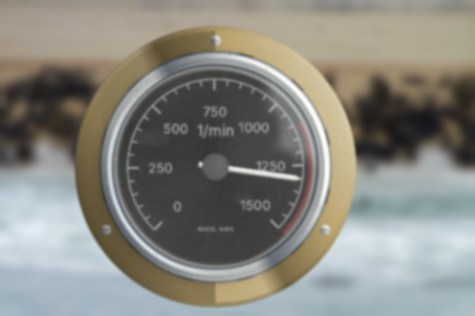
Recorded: 1300 rpm
